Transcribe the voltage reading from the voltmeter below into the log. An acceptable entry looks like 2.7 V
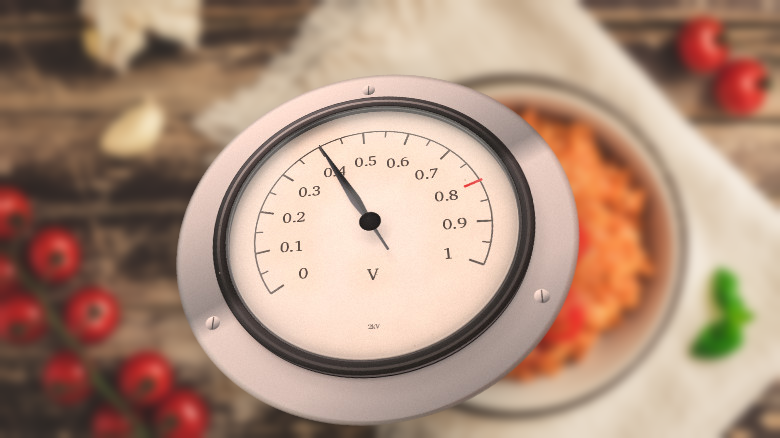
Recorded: 0.4 V
